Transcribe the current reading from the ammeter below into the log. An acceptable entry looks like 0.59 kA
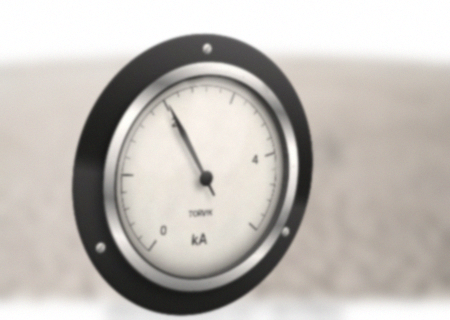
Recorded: 2 kA
